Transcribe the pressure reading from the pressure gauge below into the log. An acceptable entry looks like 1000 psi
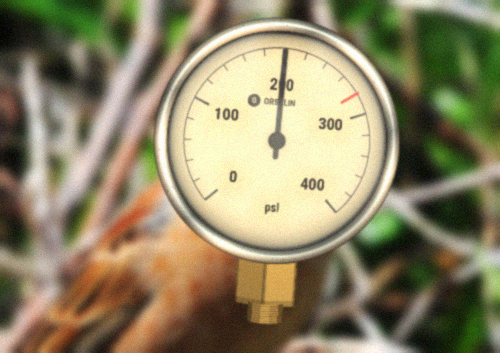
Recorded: 200 psi
